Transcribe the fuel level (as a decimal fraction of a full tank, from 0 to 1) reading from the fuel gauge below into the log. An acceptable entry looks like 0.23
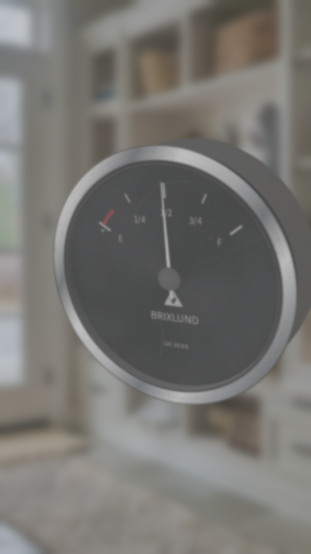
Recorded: 0.5
